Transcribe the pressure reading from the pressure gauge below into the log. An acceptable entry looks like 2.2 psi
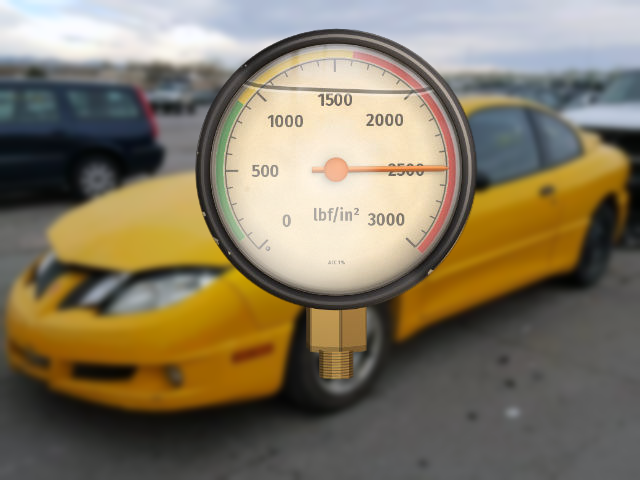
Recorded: 2500 psi
